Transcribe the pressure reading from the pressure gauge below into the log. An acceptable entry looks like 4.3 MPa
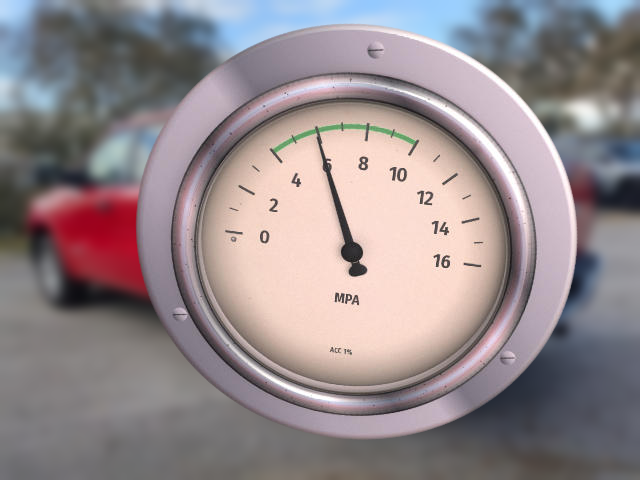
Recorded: 6 MPa
